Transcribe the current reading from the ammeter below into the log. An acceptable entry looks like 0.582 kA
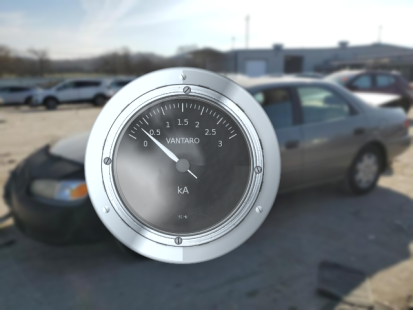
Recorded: 0.3 kA
